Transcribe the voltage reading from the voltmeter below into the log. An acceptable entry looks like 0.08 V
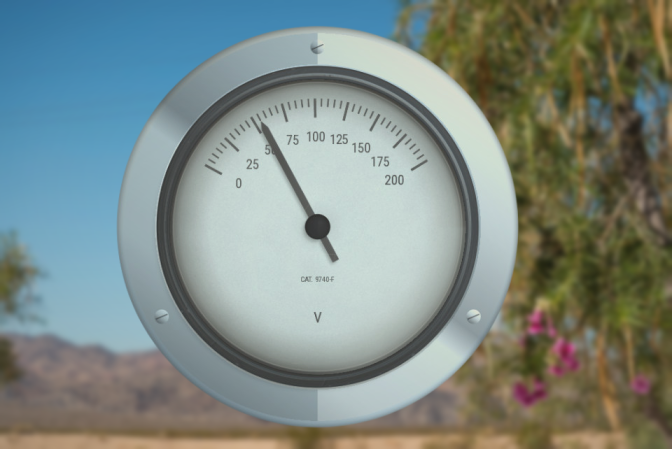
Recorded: 55 V
